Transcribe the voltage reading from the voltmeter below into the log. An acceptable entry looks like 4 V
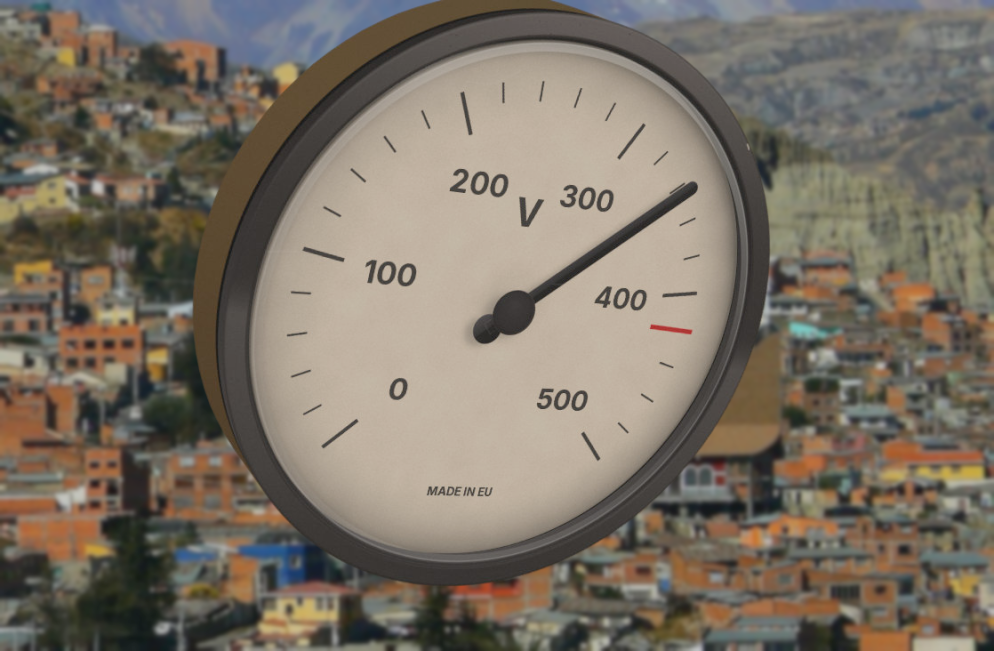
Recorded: 340 V
